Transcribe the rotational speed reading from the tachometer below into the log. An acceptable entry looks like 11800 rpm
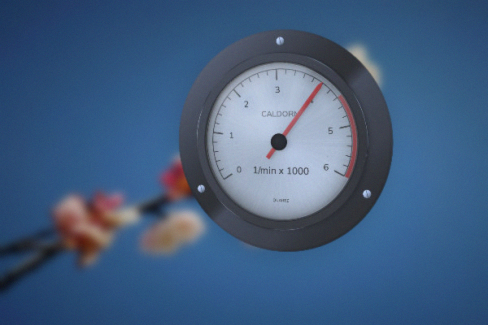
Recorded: 4000 rpm
